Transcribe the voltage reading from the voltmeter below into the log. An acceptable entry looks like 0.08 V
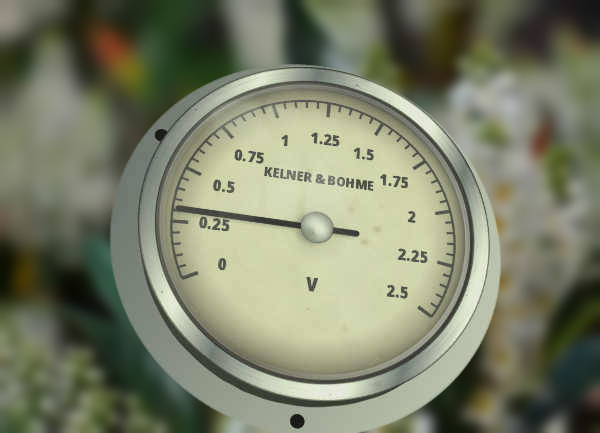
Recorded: 0.3 V
